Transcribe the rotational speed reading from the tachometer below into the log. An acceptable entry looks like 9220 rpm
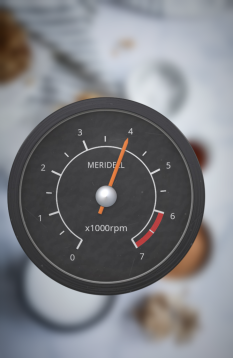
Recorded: 4000 rpm
